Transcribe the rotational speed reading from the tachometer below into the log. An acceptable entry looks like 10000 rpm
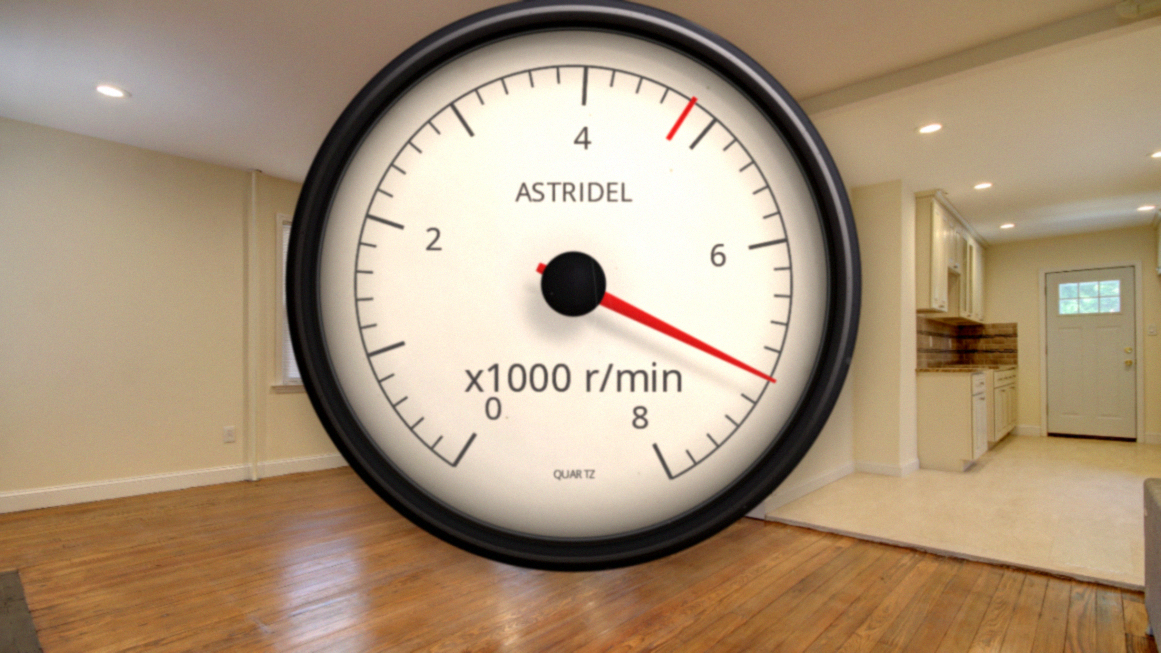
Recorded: 7000 rpm
